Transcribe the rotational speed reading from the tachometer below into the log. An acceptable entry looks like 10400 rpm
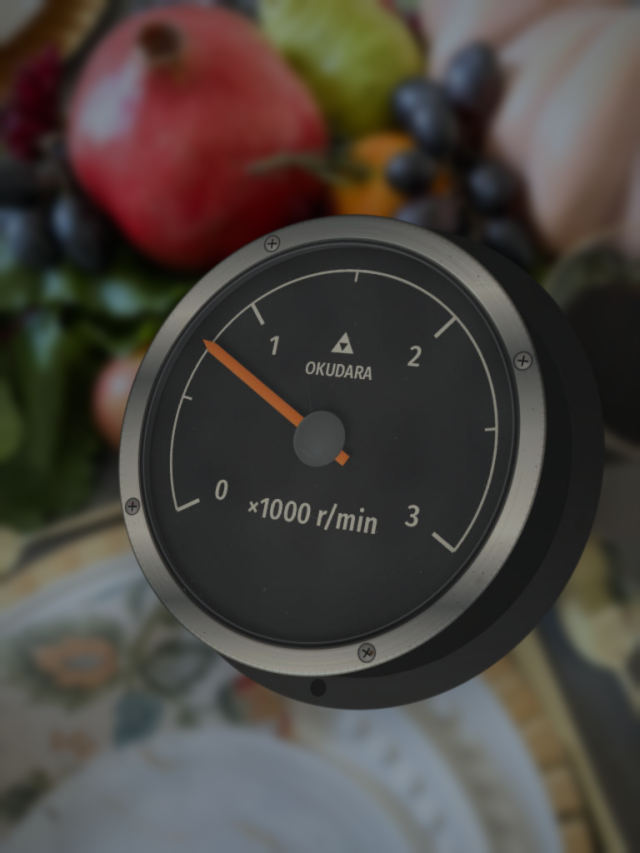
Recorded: 750 rpm
